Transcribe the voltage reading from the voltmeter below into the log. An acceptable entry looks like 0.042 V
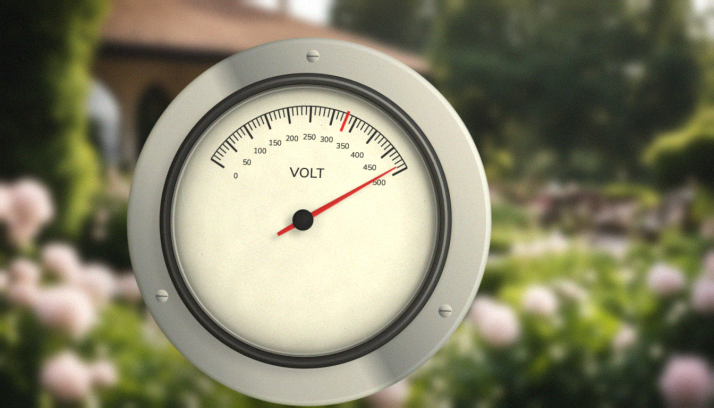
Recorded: 490 V
